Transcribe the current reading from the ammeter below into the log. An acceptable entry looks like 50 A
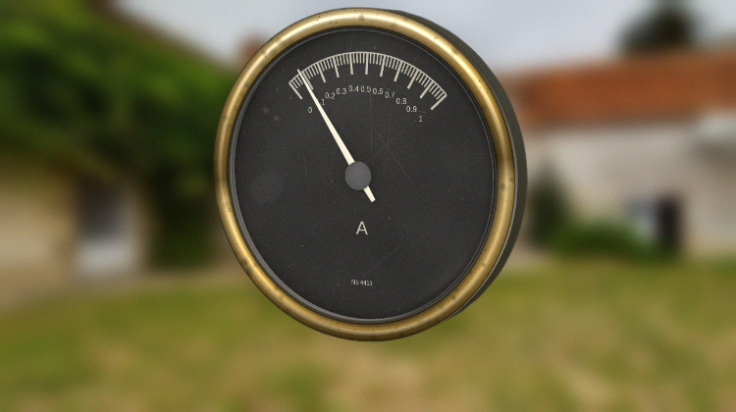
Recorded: 0.1 A
